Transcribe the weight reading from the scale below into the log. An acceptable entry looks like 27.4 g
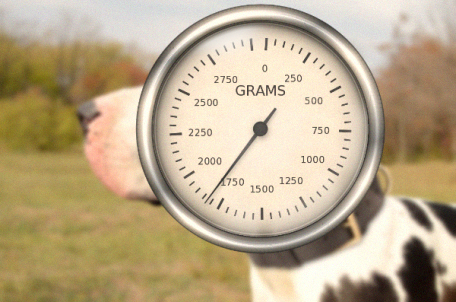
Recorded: 1825 g
